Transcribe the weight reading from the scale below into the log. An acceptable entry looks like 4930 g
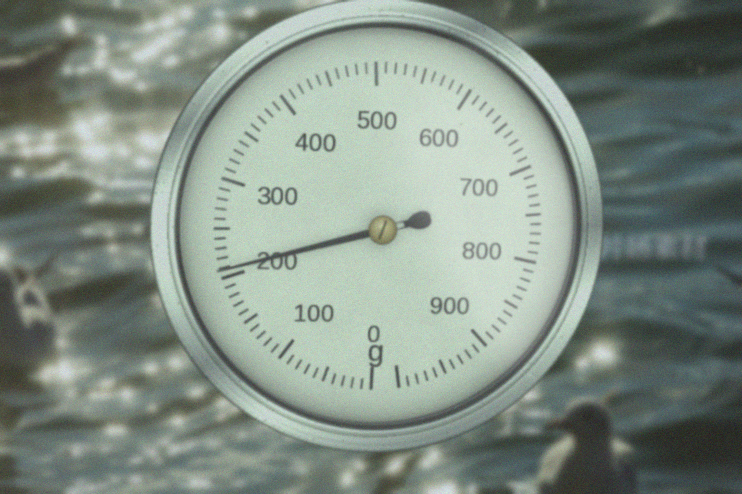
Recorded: 210 g
